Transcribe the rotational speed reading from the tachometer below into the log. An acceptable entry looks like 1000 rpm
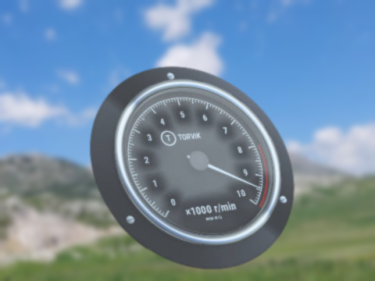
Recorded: 9500 rpm
